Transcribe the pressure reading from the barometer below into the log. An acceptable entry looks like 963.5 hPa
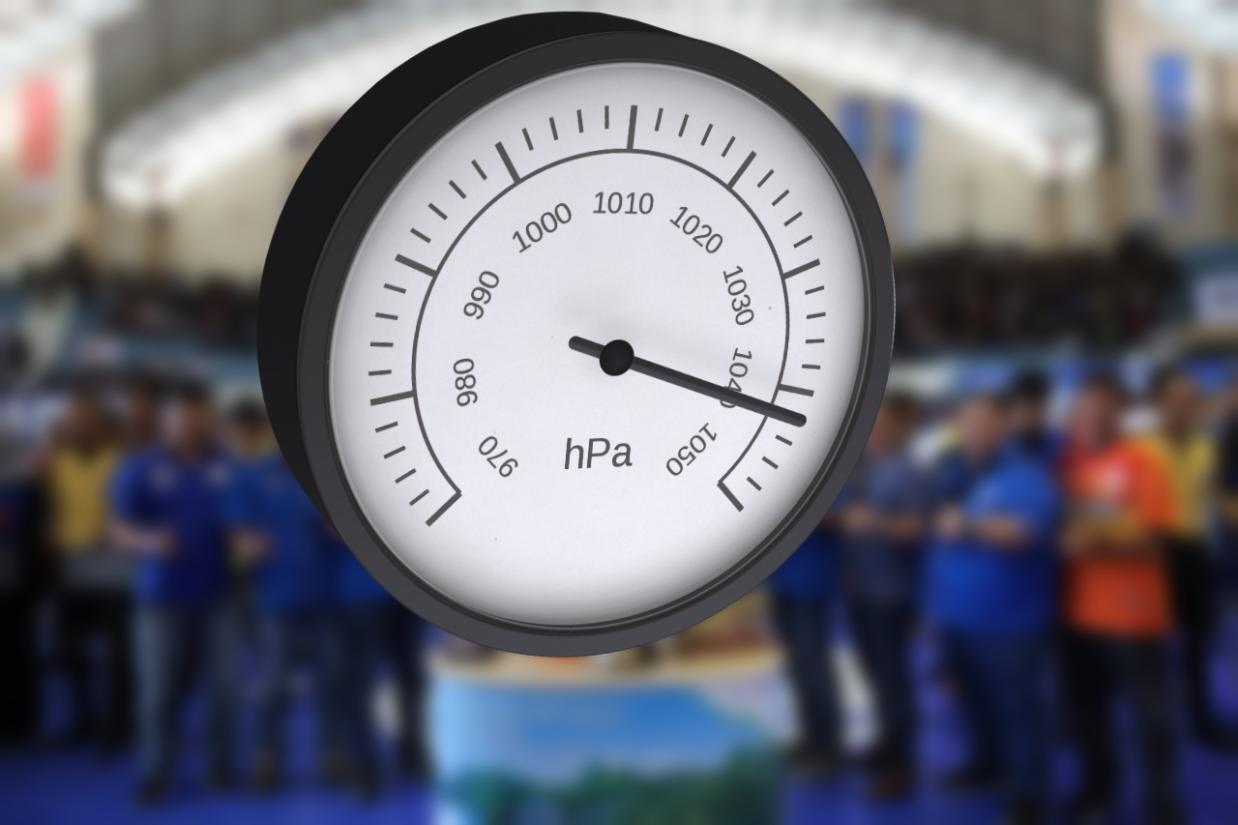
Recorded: 1042 hPa
